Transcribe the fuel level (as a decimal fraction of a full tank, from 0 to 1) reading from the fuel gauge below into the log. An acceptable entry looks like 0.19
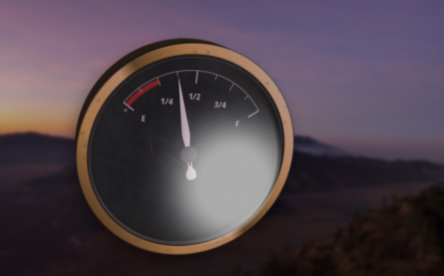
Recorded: 0.375
